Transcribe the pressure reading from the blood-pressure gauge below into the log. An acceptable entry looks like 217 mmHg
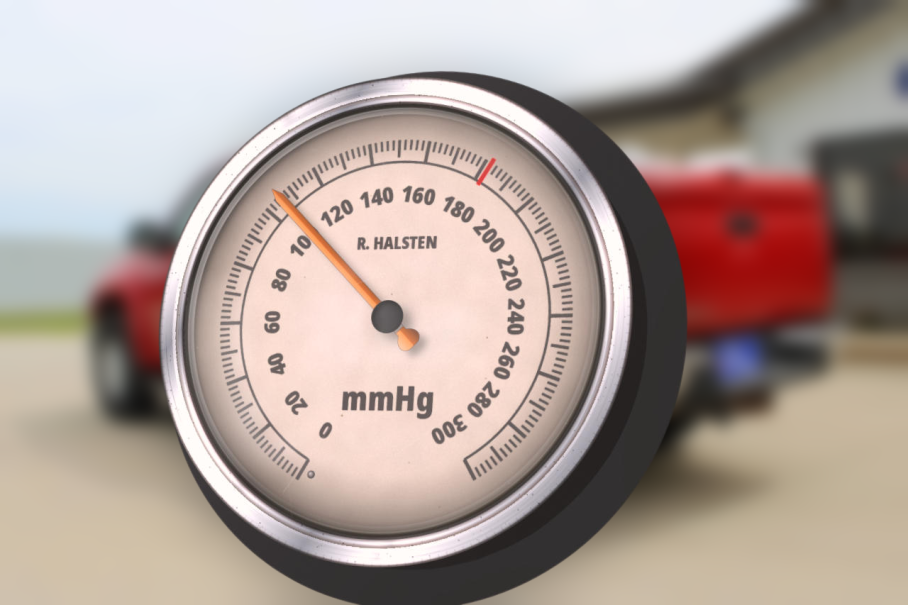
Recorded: 106 mmHg
